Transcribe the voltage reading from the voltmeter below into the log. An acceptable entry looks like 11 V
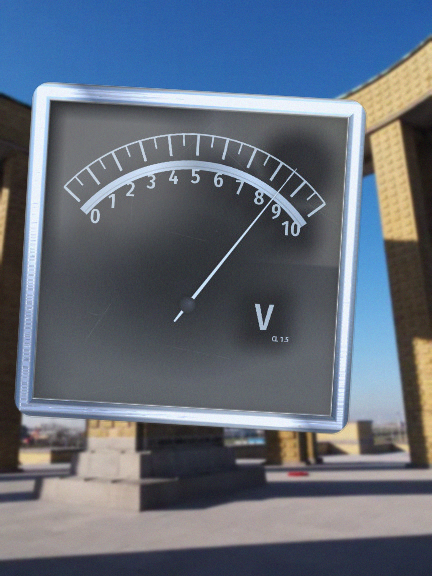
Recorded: 8.5 V
